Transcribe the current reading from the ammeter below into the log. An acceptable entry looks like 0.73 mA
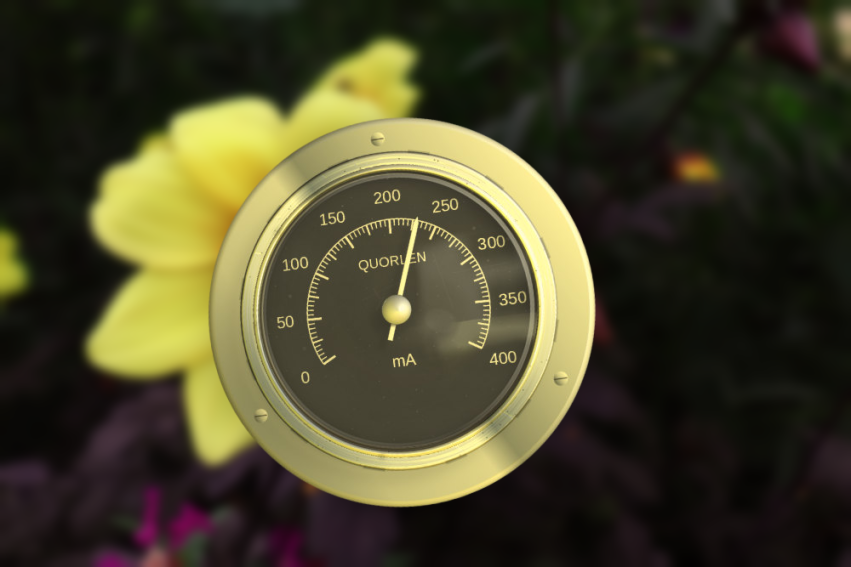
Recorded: 230 mA
